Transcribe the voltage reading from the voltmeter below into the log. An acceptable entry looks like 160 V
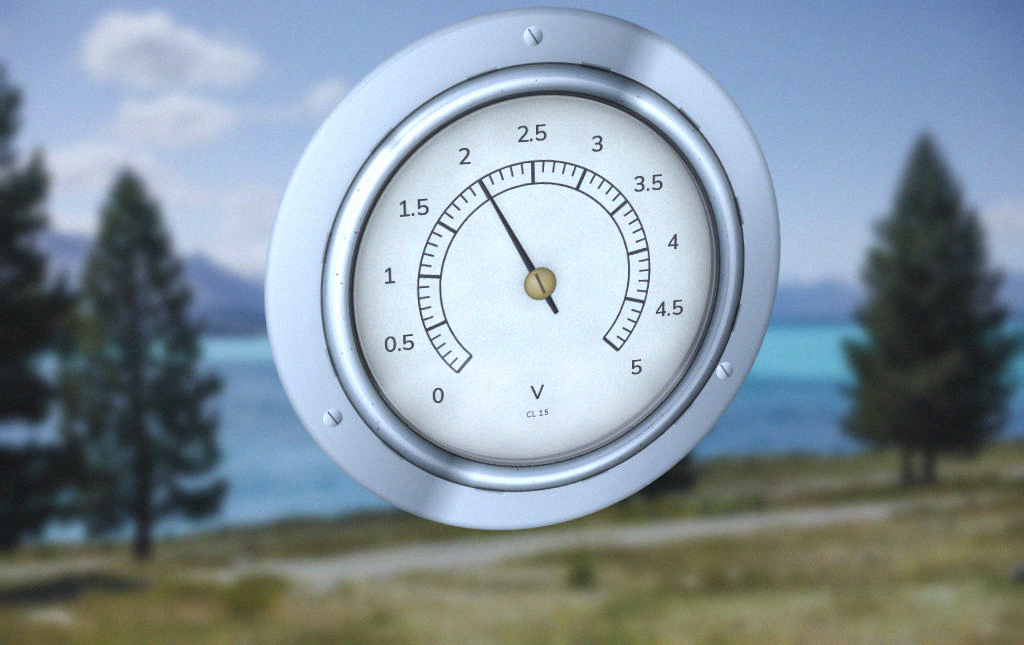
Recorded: 2 V
